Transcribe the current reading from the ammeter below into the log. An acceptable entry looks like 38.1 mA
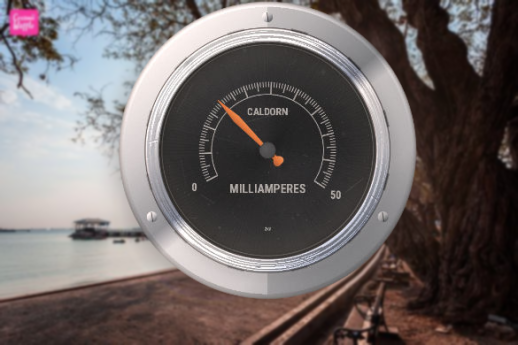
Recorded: 15 mA
